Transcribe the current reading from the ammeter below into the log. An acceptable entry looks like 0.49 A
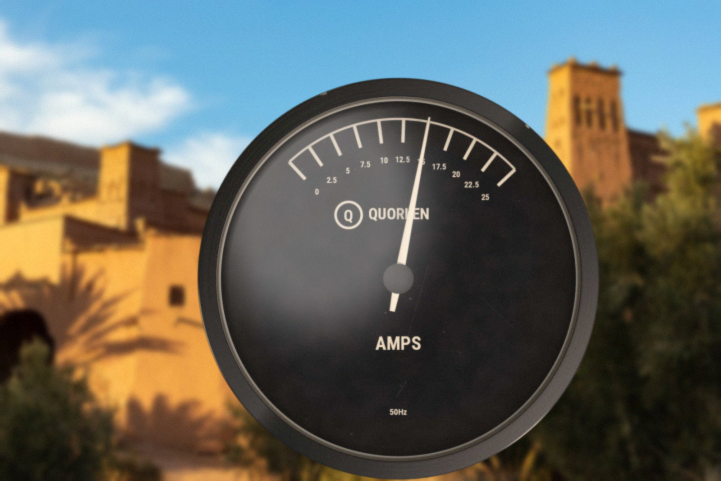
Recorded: 15 A
